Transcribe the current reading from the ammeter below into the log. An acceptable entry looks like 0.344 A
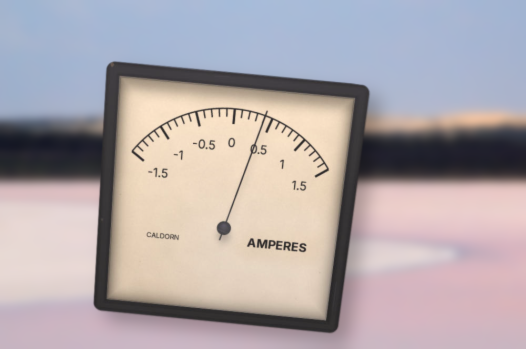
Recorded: 0.4 A
